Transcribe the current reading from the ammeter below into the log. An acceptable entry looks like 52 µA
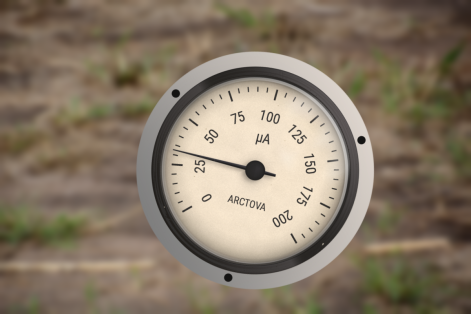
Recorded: 32.5 µA
